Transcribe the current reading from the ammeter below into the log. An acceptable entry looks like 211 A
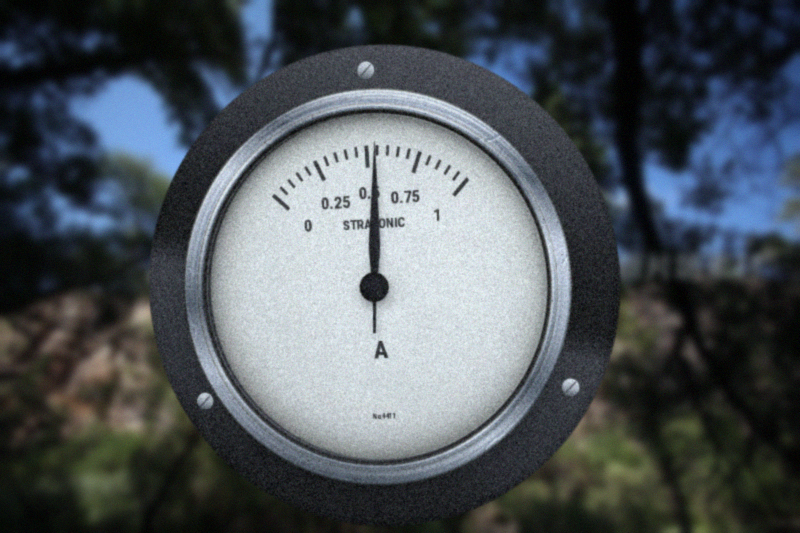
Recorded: 0.55 A
